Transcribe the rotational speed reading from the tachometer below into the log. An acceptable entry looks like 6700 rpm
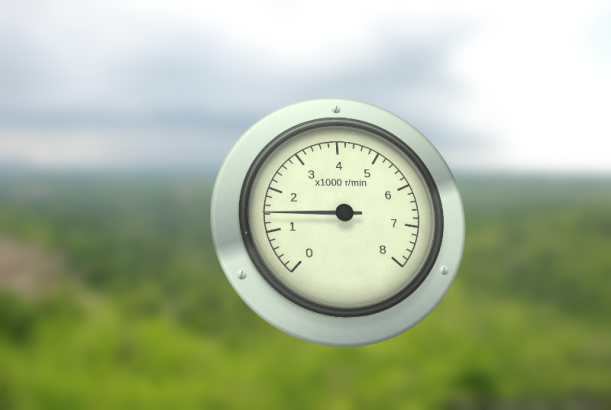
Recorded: 1400 rpm
